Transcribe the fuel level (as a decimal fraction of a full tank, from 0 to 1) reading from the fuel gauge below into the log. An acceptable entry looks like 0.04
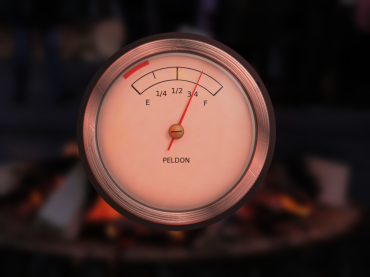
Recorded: 0.75
